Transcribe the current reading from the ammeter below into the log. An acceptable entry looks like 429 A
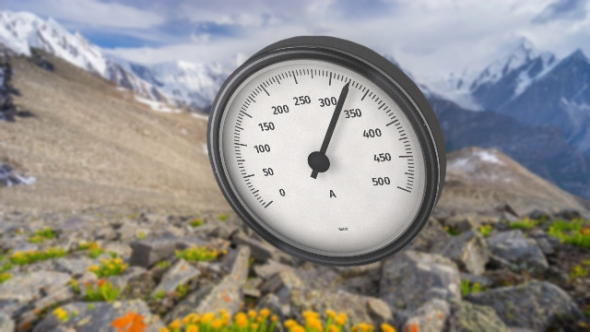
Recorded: 325 A
